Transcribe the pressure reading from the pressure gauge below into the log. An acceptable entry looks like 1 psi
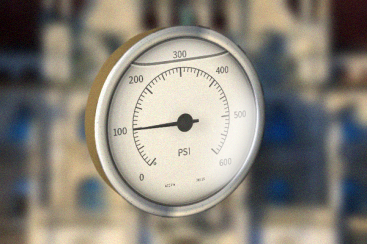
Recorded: 100 psi
